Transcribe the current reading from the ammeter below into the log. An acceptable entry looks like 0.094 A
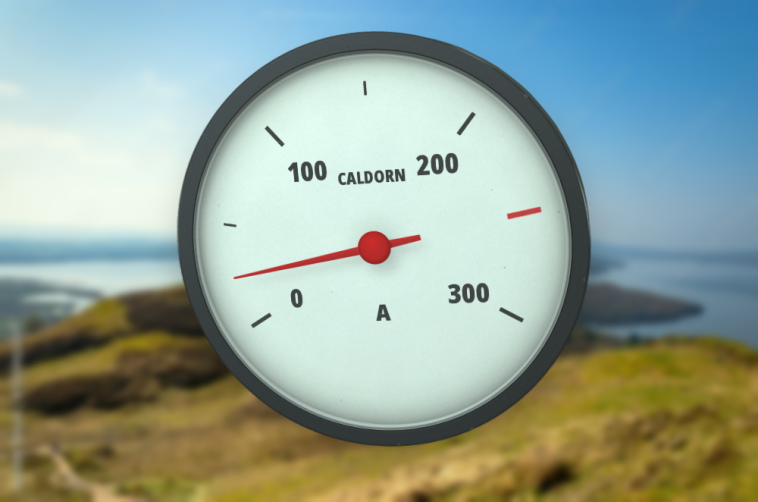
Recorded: 25 A
